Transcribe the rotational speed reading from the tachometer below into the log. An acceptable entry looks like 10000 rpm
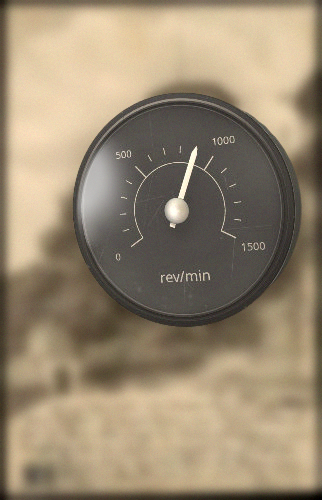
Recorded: 900 rpm
